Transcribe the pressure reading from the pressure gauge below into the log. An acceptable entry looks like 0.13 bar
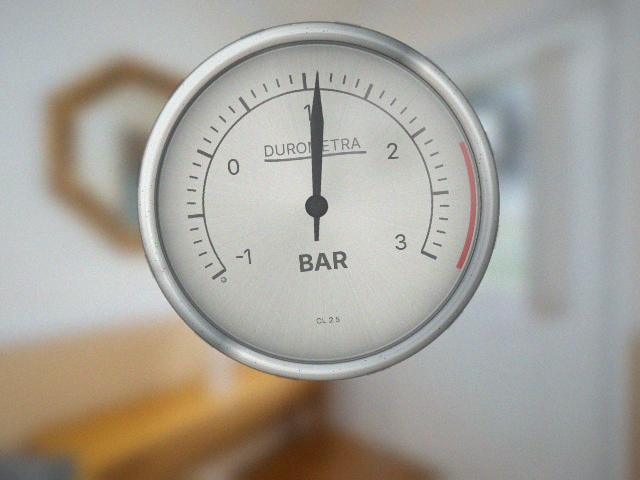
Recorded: 1.1 bar
